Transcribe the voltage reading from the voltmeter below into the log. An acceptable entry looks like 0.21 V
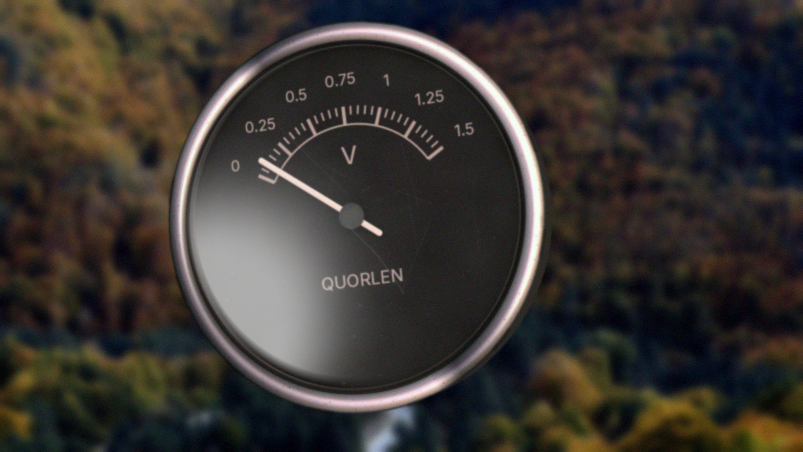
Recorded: 0.1 V
